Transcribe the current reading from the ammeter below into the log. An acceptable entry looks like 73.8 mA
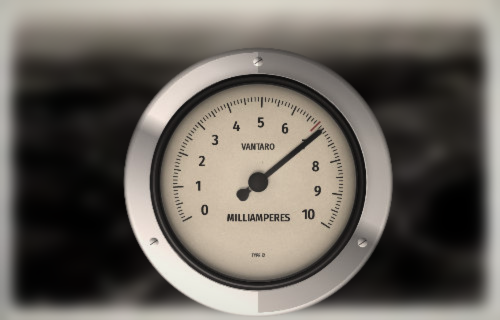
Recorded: 7 mA
